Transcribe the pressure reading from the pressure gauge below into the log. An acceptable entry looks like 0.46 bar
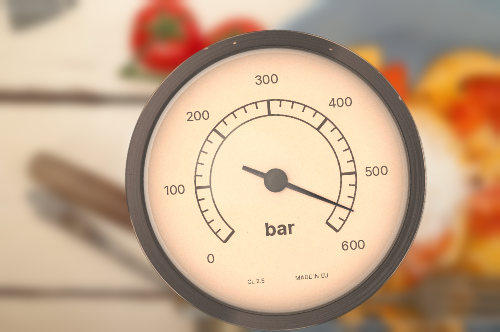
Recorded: 560 bar
